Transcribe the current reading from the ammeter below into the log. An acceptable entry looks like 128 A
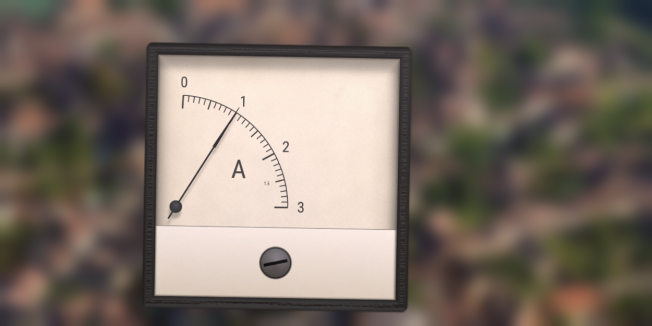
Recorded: 1 A
